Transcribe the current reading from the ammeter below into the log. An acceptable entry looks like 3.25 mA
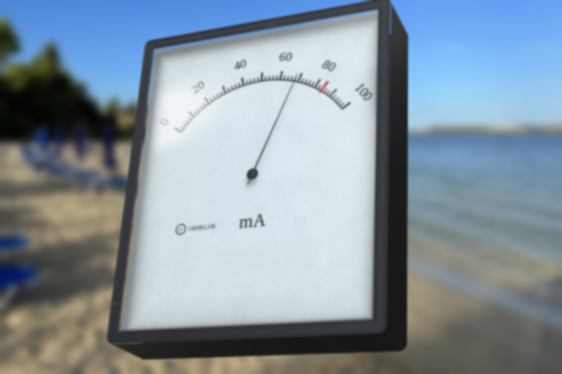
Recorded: 70 mA
